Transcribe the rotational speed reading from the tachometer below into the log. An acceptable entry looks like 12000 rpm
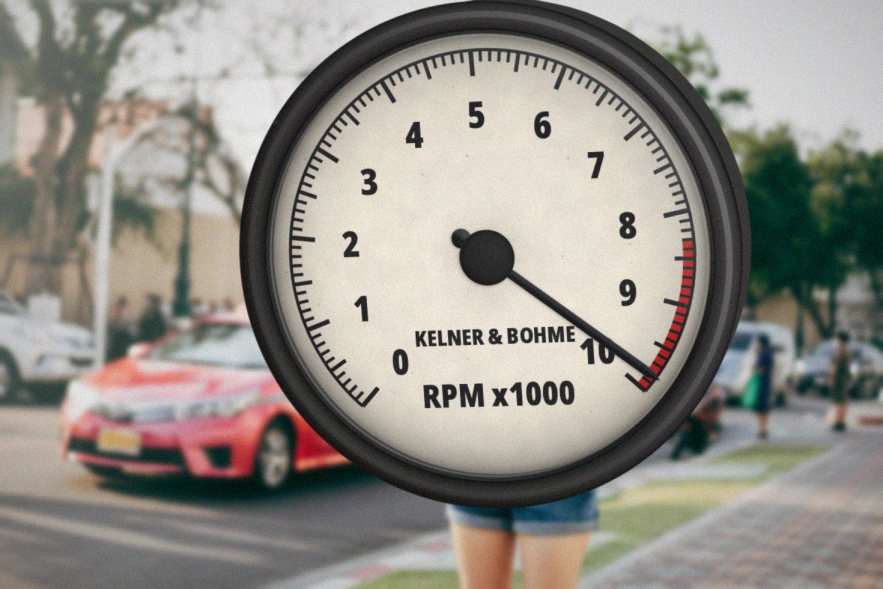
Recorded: 9800 rpm
